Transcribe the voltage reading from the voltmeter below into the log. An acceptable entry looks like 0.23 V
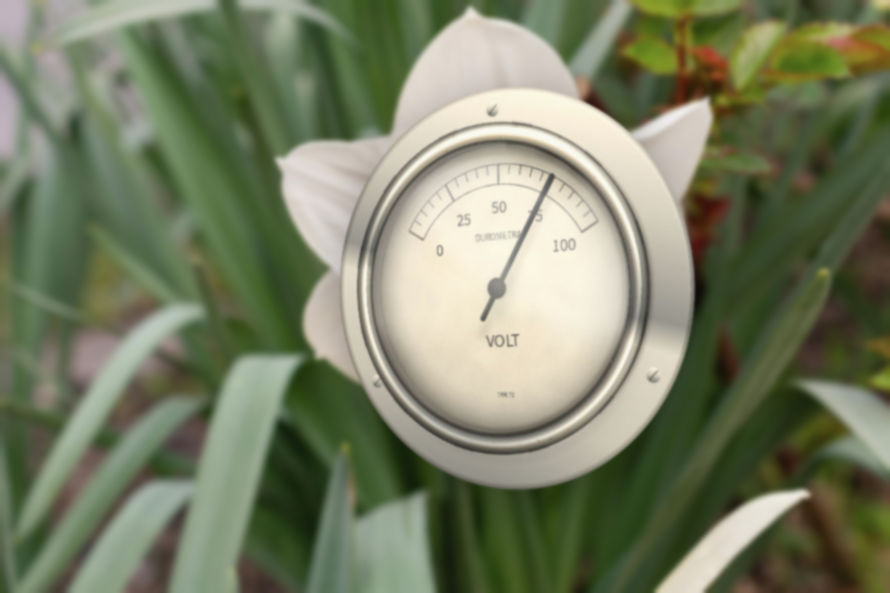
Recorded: 75 V
